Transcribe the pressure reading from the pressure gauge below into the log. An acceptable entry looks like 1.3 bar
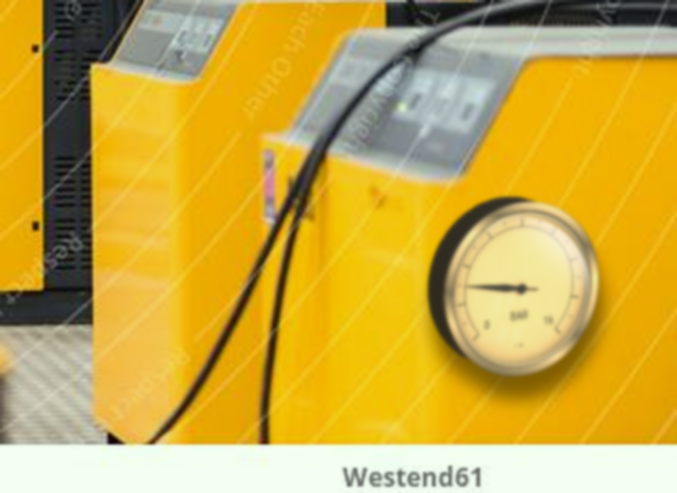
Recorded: 3 bar
